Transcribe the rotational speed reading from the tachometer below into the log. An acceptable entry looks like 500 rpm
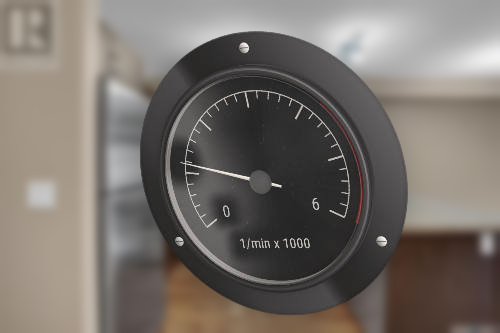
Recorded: 1200 rpm
